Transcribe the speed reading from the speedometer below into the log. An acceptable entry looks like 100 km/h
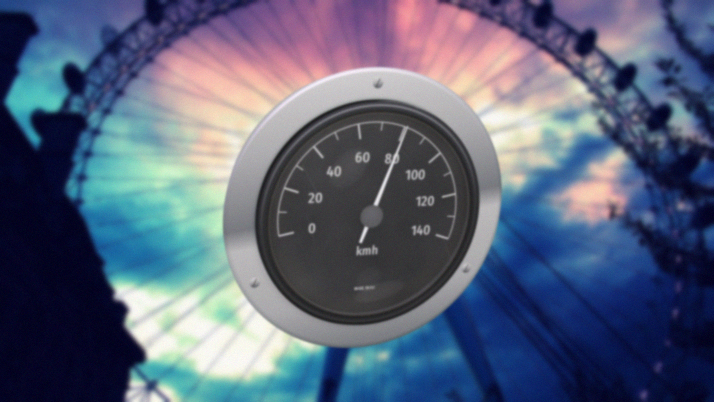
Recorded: 80 km/h
